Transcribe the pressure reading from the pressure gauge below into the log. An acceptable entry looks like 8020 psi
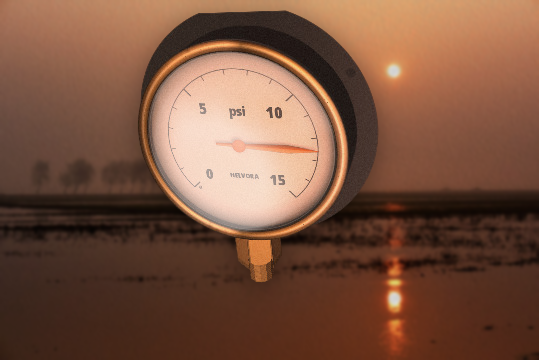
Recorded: 12.5 psi
